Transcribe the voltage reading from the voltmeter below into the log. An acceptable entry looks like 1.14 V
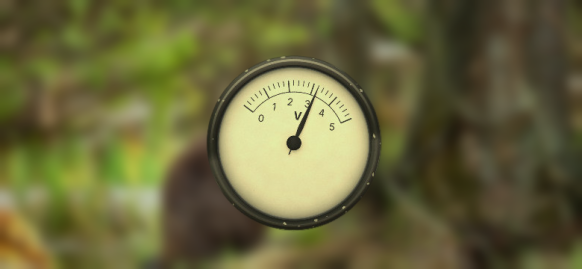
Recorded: 3.2 V
